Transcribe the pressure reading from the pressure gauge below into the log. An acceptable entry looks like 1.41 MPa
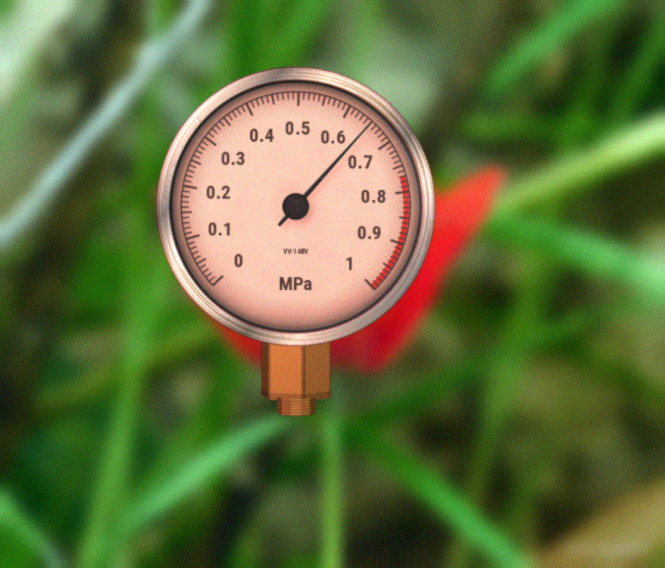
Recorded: 0.65 MPa
